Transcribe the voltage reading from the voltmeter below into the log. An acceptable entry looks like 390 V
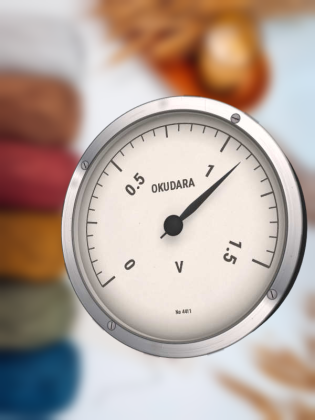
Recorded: 1.1 V
